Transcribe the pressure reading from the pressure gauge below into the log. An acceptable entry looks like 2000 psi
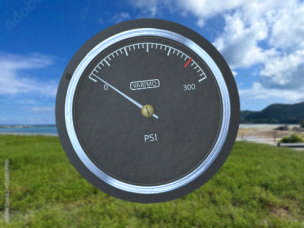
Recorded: 10 psi
